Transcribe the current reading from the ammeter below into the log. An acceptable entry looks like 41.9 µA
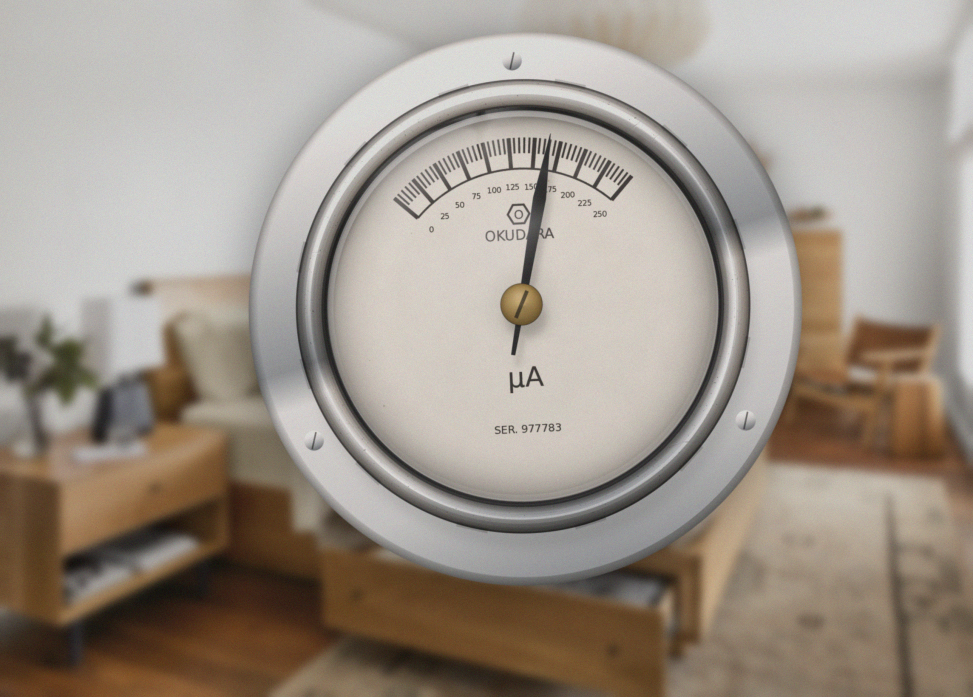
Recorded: 165 µA
